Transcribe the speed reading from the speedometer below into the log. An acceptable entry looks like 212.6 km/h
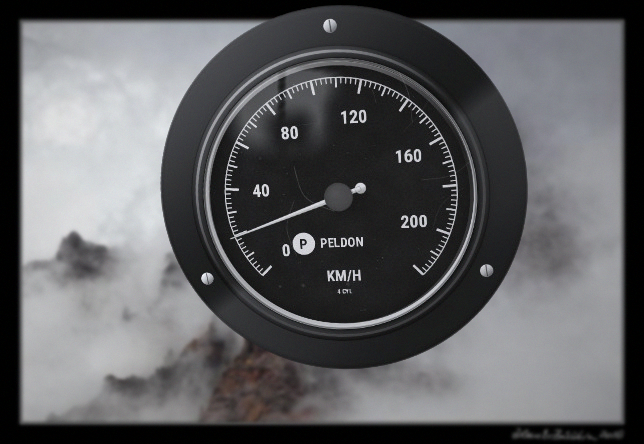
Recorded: 20 km/h
